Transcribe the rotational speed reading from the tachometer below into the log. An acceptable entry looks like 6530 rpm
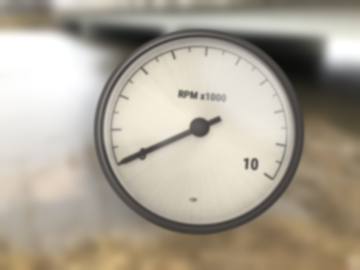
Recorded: 0 rpm
